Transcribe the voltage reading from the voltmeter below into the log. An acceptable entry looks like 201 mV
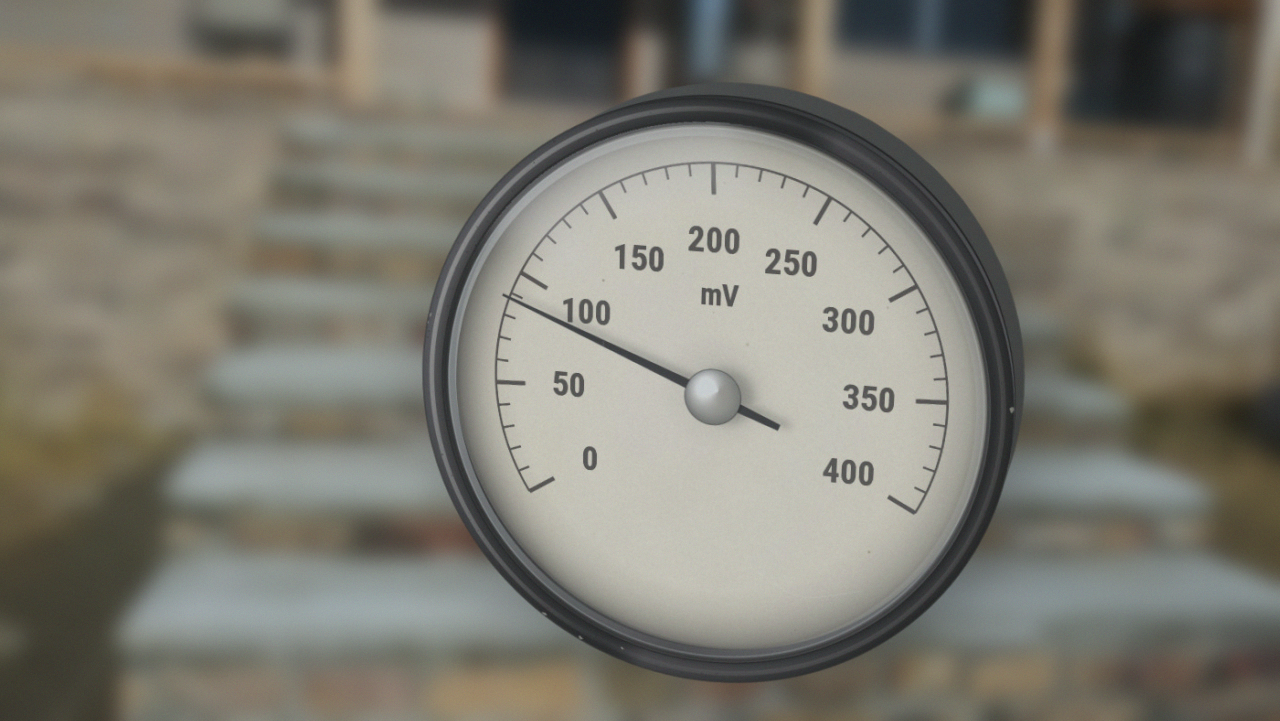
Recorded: 90 mV
